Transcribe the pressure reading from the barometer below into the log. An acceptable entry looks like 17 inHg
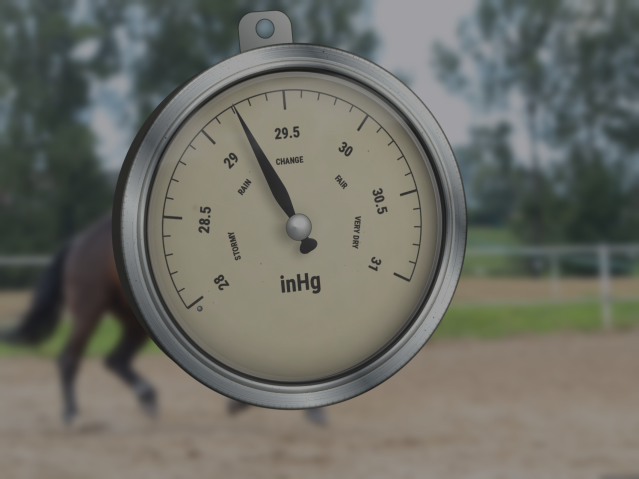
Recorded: 29.2 inHg
